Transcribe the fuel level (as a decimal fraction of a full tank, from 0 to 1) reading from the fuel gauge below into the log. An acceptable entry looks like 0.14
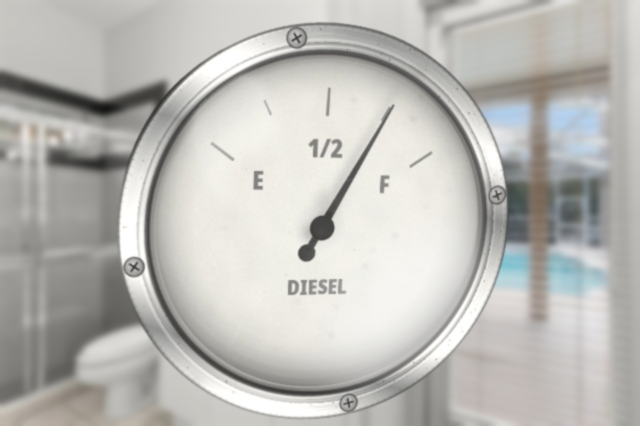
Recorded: 0.75
